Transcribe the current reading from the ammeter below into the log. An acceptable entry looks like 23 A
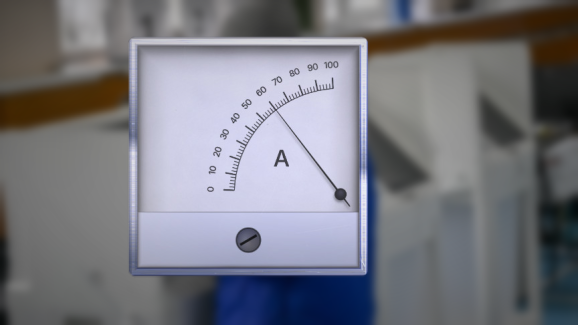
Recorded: 60 A
